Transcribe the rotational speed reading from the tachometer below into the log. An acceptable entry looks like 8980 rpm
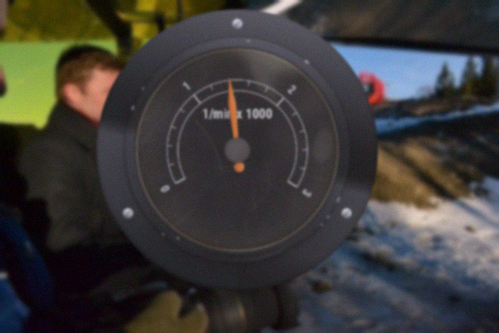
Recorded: 1400 rpm
